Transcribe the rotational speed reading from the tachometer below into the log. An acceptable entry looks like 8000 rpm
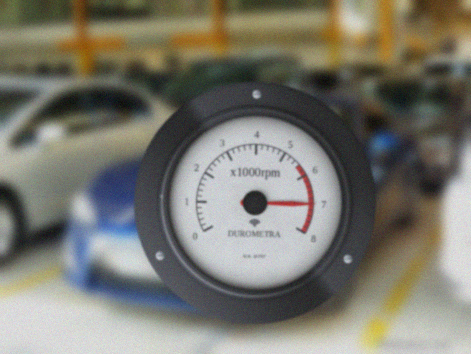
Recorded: 7000 rpm
